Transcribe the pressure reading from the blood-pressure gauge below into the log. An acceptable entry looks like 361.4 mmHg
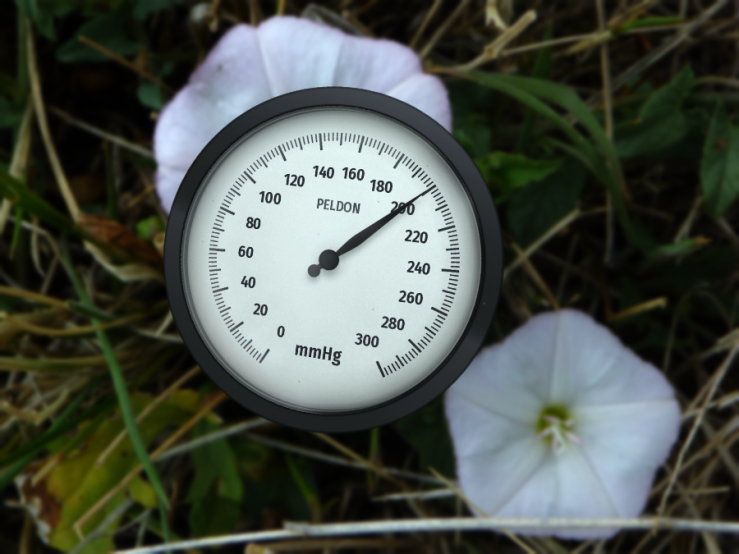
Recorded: 200 mmHg
